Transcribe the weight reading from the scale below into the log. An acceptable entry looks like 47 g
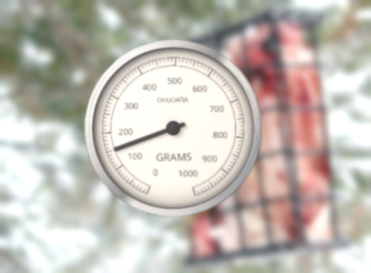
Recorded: 150 g
